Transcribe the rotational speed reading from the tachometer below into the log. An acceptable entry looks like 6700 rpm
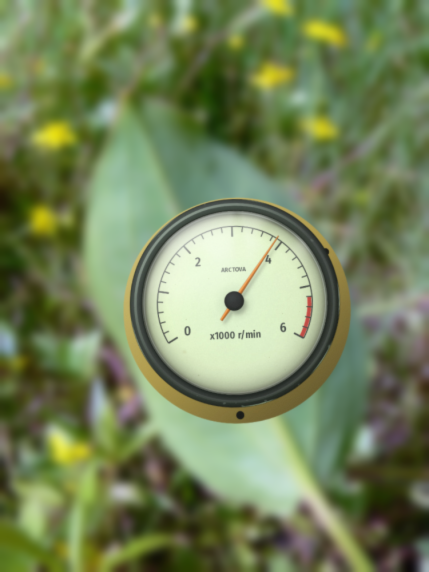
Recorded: 3900 rpm
